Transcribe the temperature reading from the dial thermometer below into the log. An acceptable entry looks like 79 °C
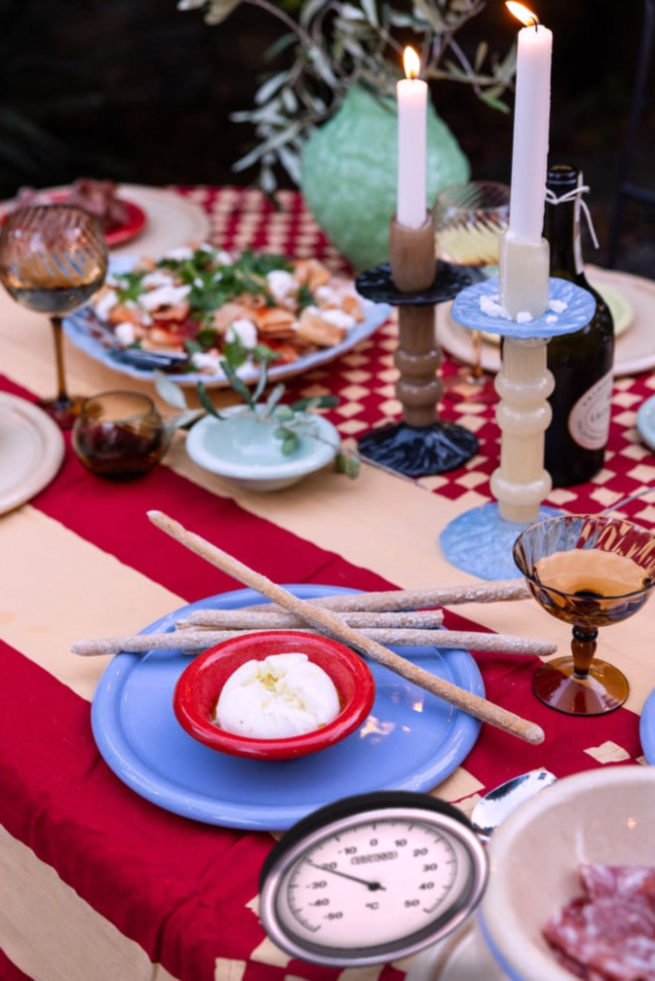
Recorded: -20 °C
